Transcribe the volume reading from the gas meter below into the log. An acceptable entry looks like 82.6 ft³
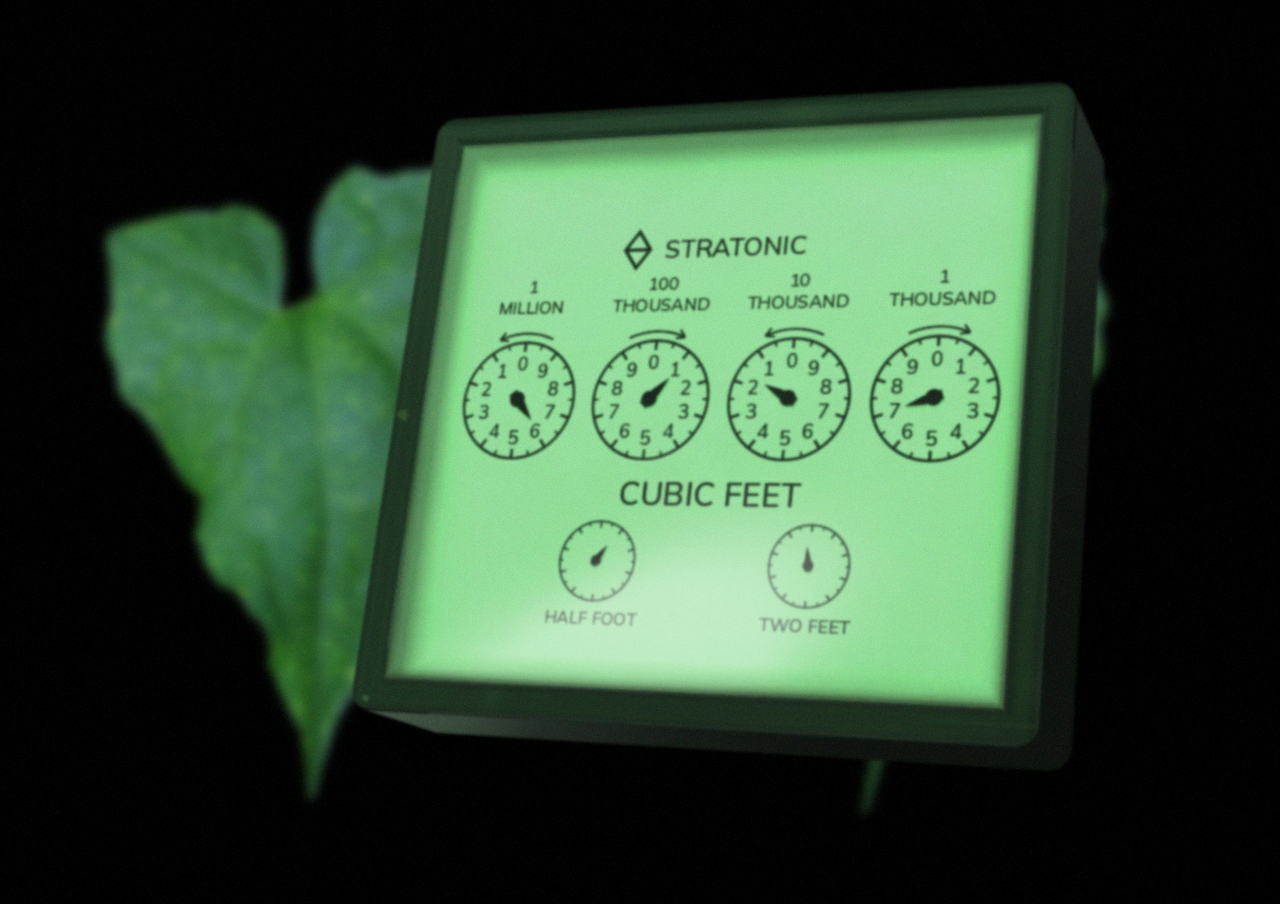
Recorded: 611700 ft³
